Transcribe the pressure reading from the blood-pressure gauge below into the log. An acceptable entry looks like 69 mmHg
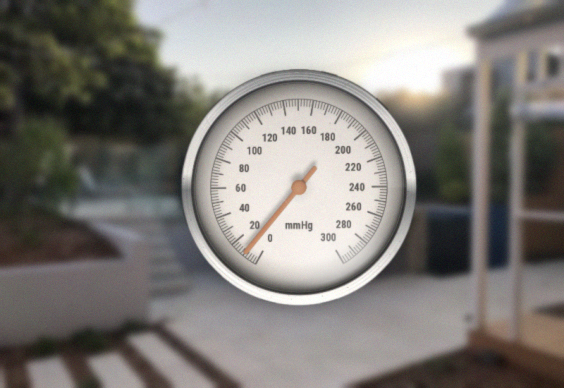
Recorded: 10 mmHg
